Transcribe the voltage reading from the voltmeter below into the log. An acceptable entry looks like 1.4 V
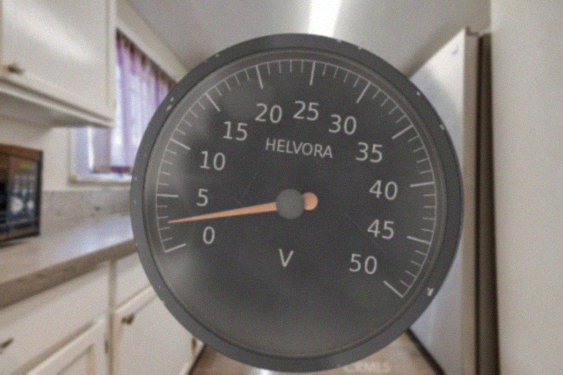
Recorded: 2.5 V
